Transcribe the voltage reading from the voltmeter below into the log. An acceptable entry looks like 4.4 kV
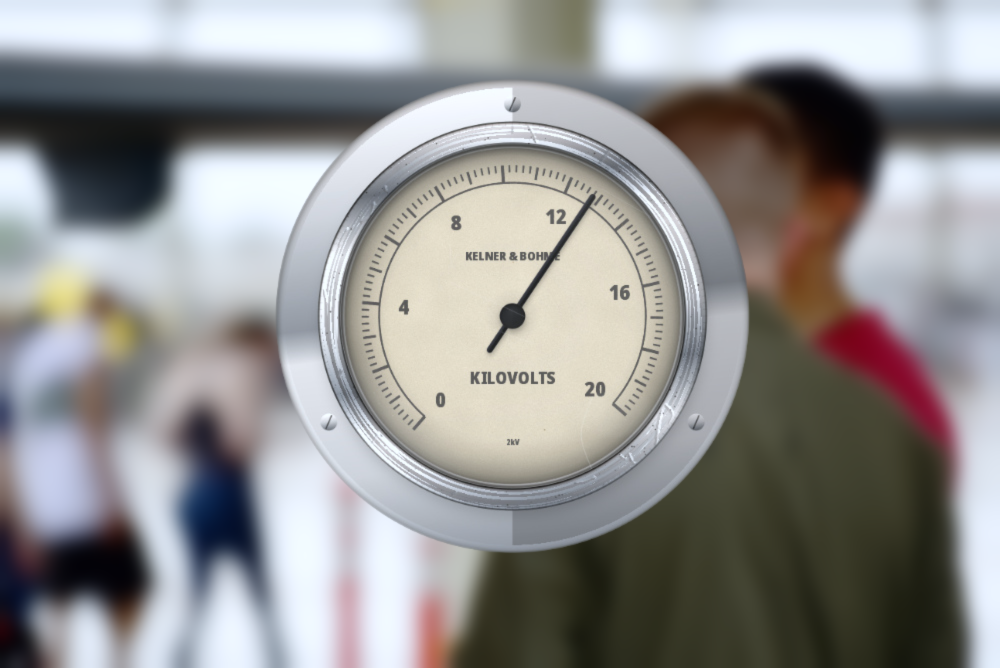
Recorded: 12.8 kV
